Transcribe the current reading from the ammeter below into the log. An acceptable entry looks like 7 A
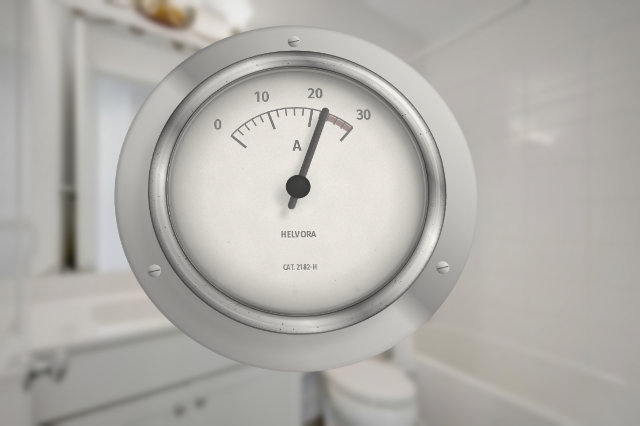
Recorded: 23 A
